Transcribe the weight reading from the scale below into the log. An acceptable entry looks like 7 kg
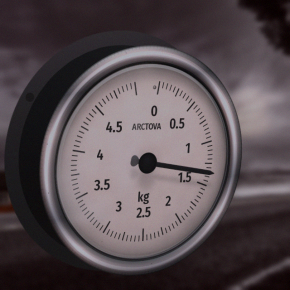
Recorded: 1.35 kg
